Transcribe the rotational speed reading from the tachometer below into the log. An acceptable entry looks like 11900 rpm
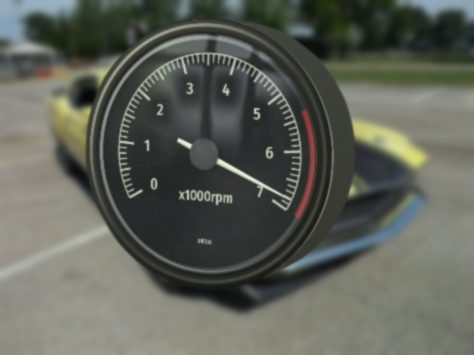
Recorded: 6800 rpm
